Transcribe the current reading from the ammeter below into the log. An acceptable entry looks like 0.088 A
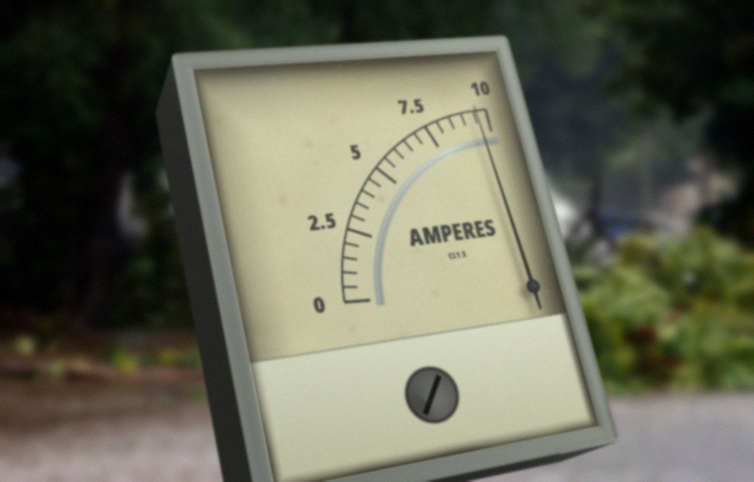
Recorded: 9.5 A
